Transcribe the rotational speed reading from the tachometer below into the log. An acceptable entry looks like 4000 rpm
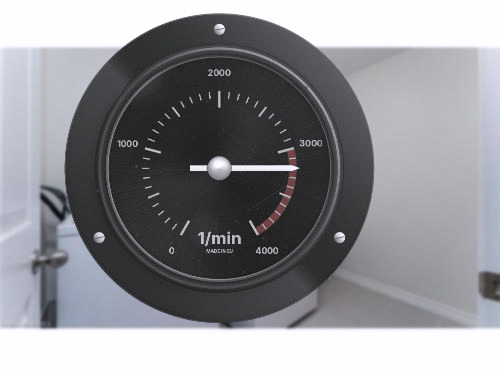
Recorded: 3200 rpm
